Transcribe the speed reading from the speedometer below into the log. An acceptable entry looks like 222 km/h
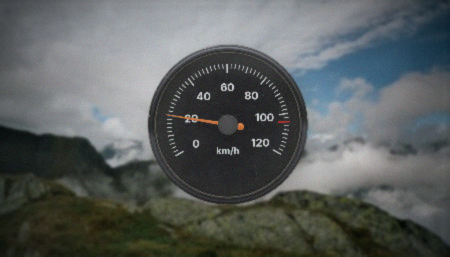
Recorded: 20 km/h
